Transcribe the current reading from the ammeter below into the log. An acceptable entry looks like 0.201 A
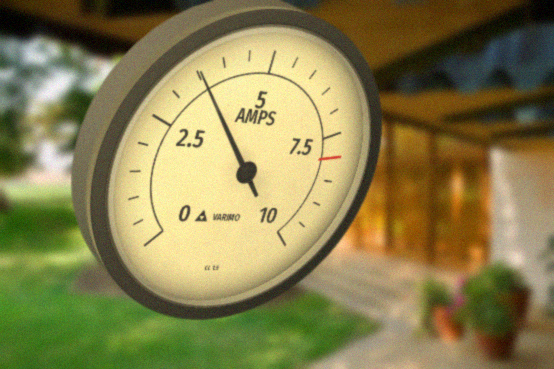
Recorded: 3.5 A
